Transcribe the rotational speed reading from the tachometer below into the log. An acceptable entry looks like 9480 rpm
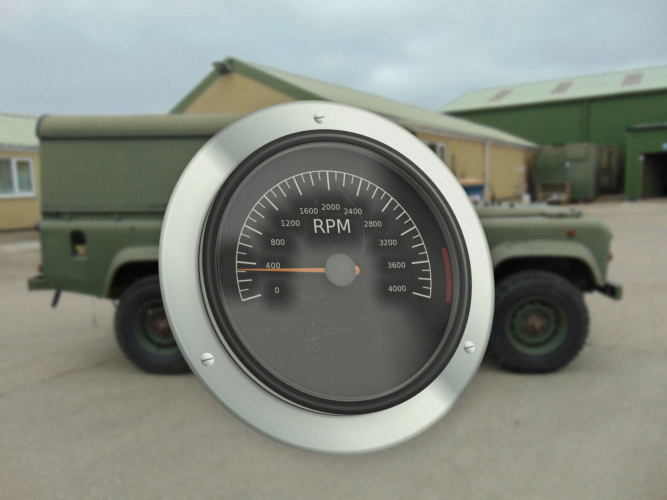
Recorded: 300 rpm
